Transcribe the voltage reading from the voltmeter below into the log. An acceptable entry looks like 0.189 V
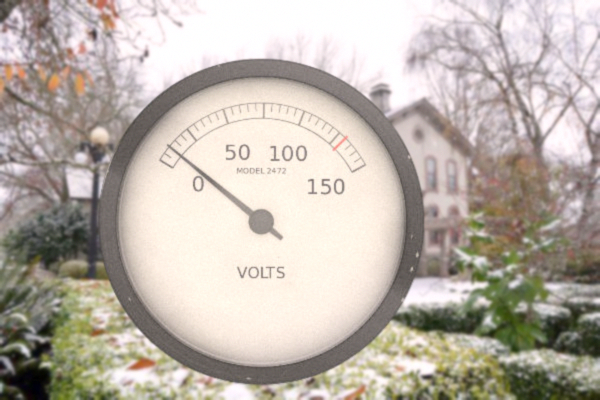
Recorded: 10 V
